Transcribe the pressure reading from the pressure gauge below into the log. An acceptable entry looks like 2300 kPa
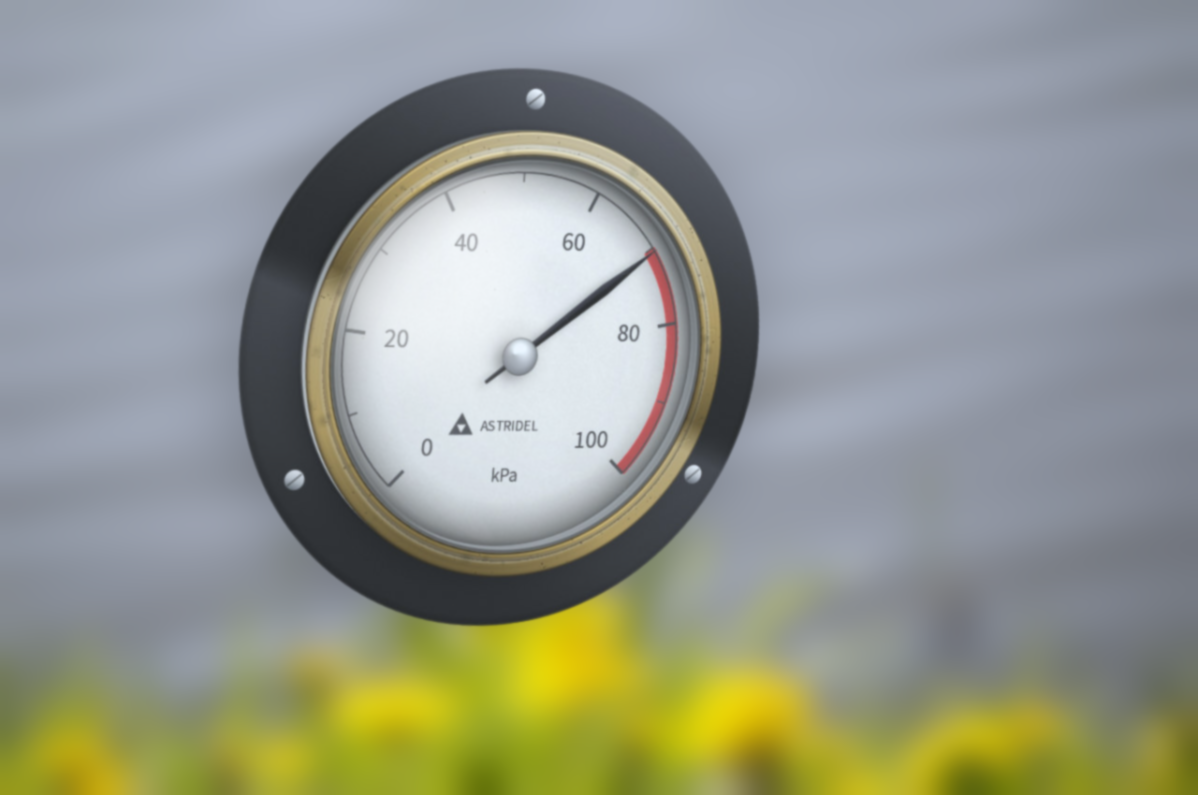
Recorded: 70 kPa
